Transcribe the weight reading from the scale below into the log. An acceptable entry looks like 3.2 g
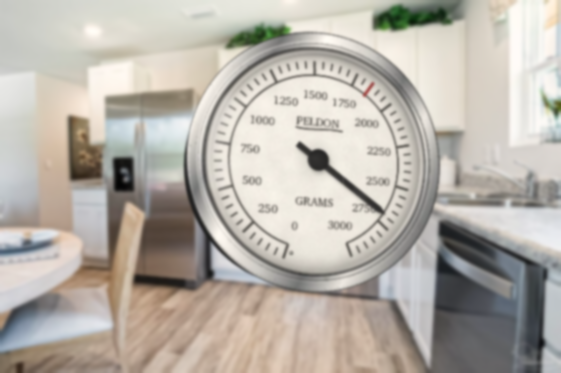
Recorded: 2700 g
